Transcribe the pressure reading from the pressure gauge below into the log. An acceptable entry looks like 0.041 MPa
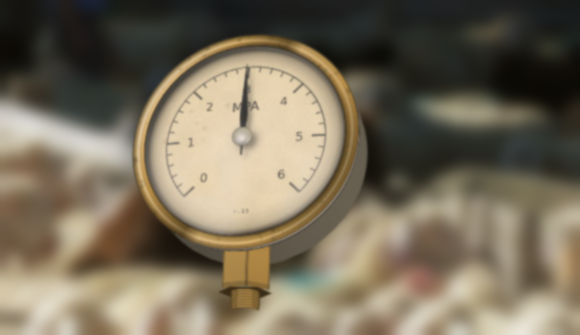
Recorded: 3 MPa
